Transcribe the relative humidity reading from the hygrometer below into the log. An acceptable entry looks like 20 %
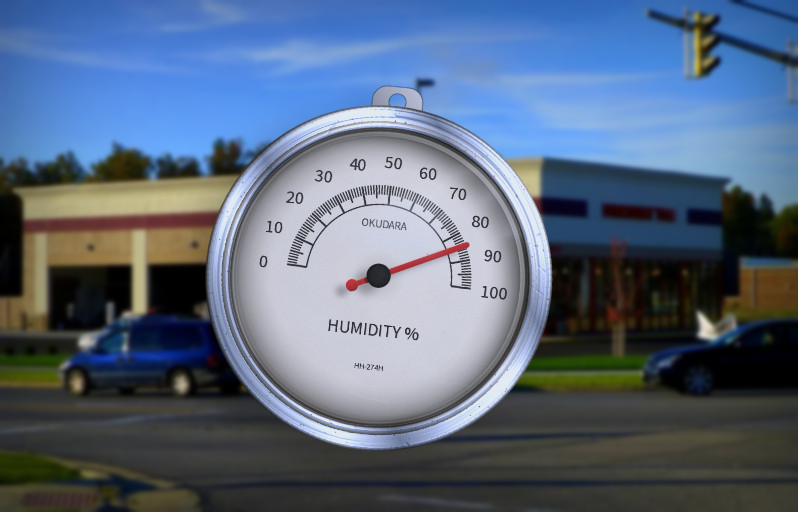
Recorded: 85 %
